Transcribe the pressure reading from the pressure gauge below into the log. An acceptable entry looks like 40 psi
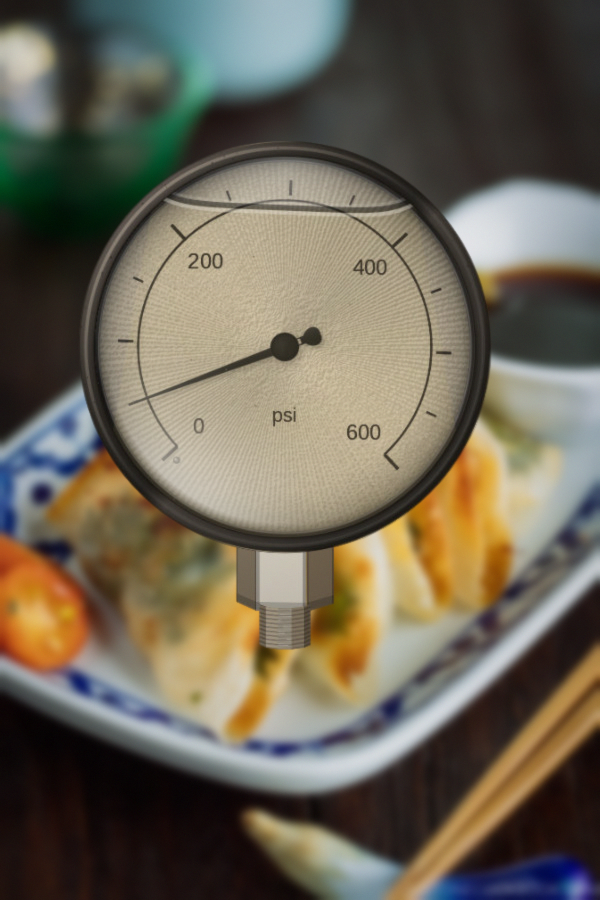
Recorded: 50 psi
